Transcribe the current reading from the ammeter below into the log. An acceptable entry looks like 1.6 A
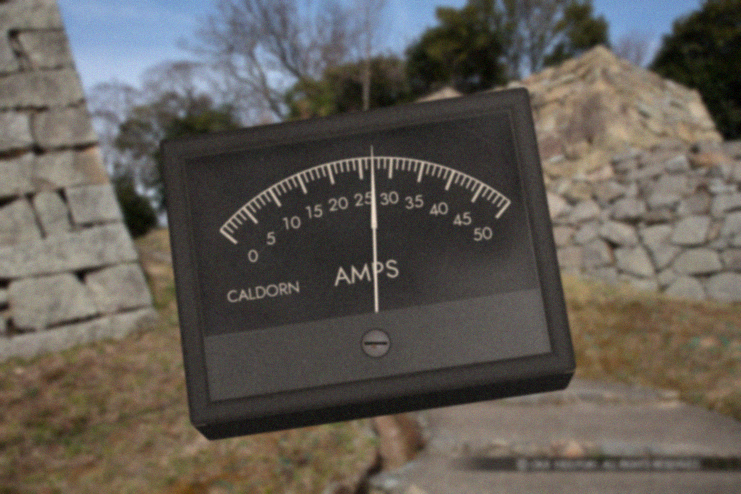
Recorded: 27 A
